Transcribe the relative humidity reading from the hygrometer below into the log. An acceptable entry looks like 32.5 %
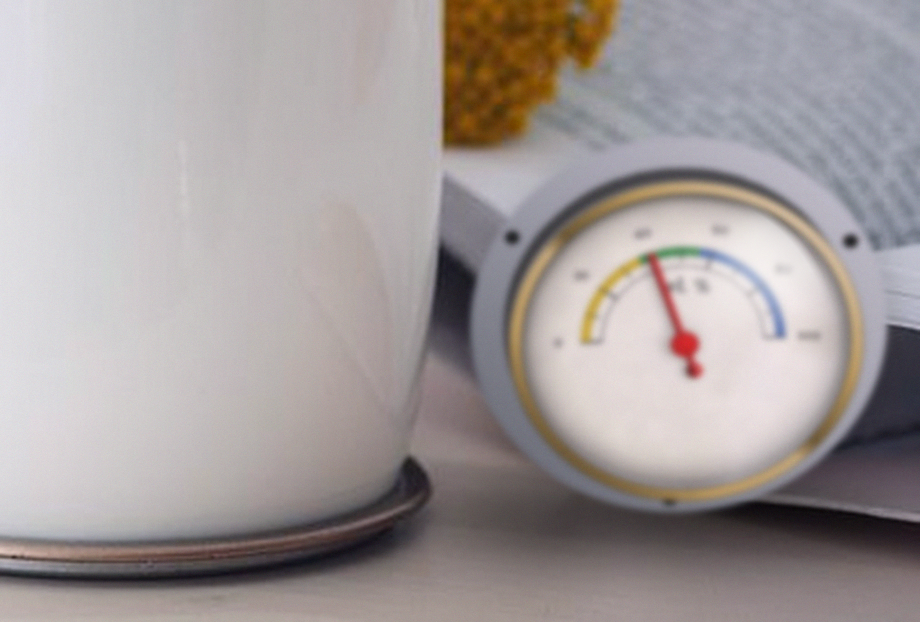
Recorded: 40 %
